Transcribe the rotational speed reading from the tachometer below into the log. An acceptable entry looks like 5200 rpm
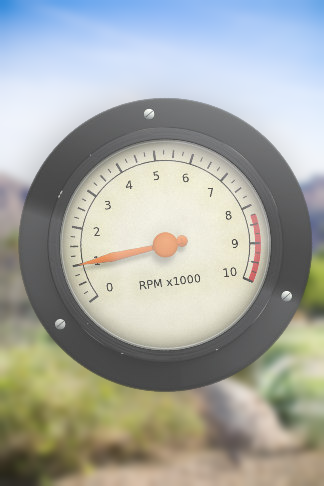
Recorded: 1000 rpm
